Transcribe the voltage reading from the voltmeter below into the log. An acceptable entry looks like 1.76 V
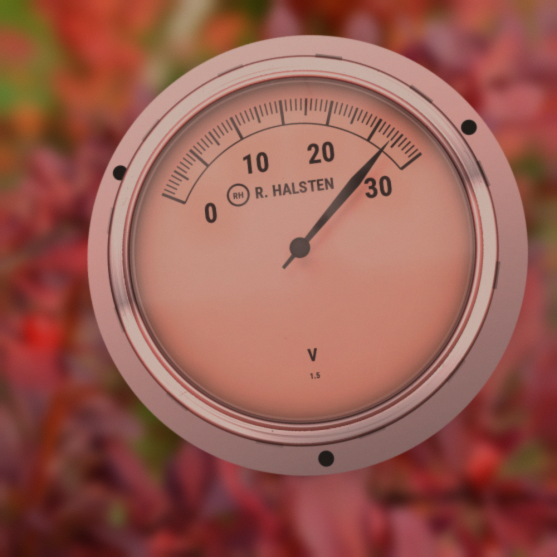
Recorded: 27 V
